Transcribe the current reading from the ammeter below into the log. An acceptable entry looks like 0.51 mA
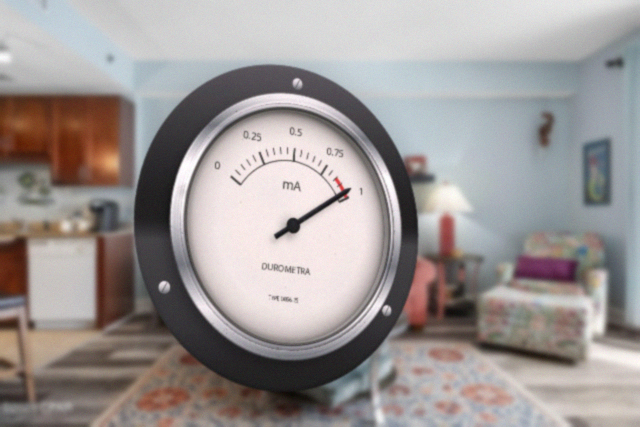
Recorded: 0.95 mA
